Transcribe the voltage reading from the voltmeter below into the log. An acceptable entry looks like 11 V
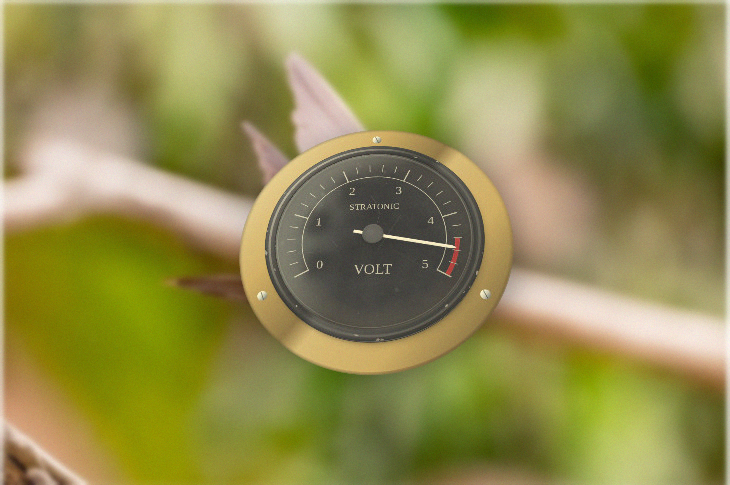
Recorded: 4.6 V
